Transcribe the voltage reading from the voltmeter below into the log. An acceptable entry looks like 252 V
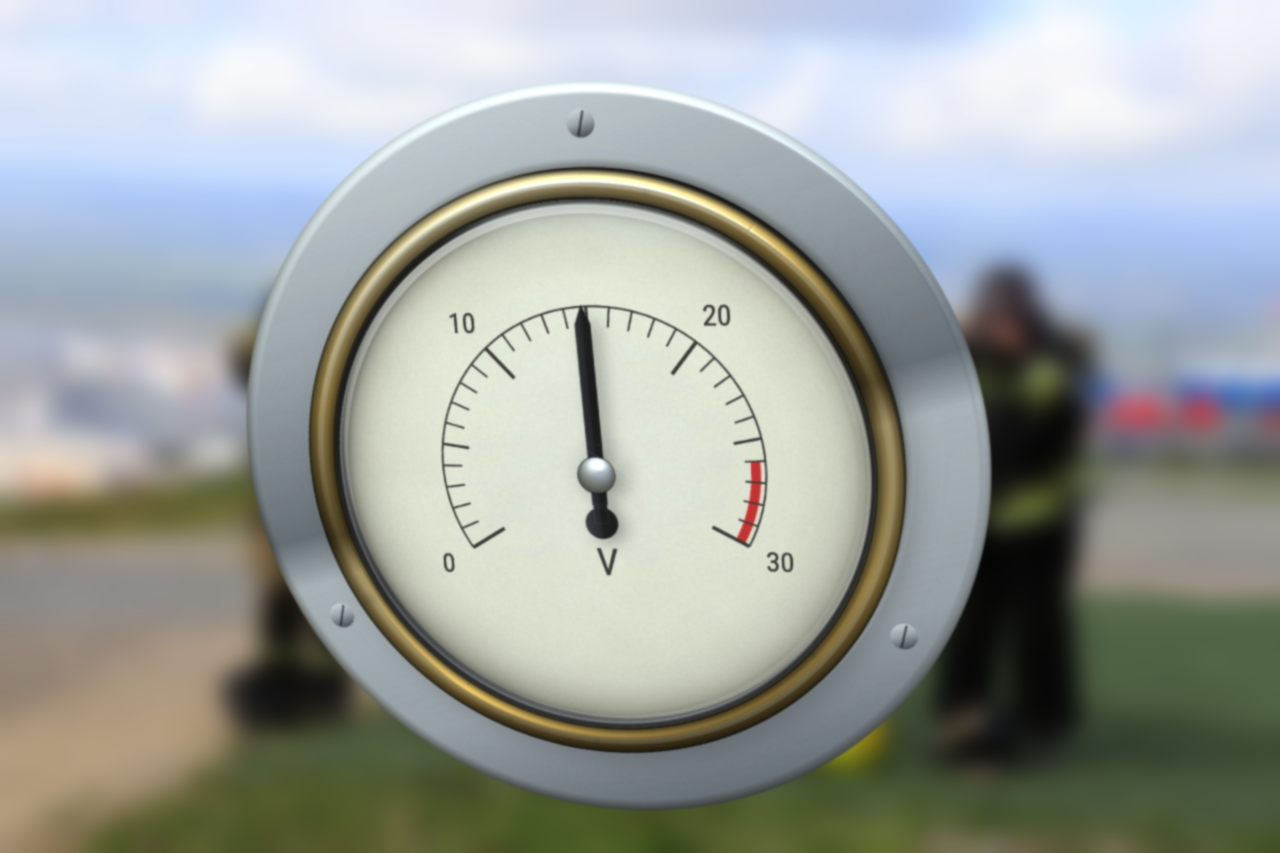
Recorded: 15 V
